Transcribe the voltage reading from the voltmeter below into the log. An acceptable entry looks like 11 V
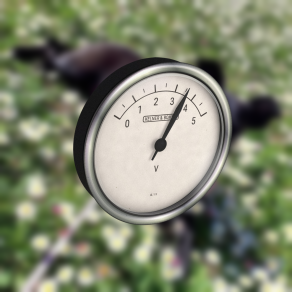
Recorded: 3.5 V
